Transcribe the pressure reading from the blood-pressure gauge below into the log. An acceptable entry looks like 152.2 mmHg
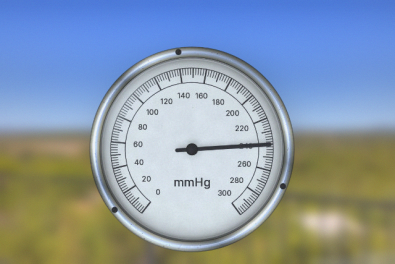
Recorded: 240 mmHg
